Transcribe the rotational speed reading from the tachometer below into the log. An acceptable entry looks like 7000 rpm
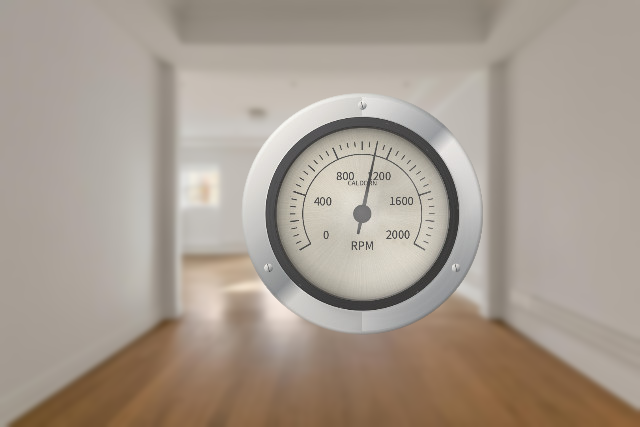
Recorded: 1100 rpm
